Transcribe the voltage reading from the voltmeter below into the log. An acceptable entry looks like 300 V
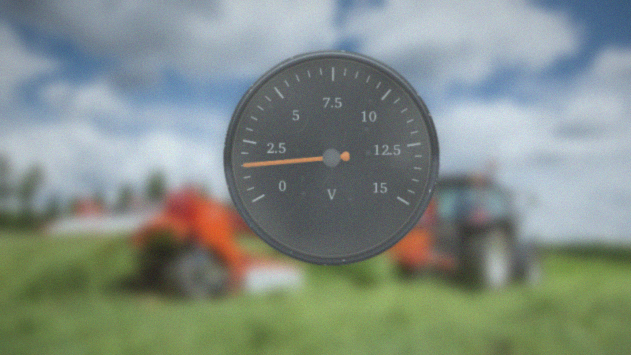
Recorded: 1.5 V
